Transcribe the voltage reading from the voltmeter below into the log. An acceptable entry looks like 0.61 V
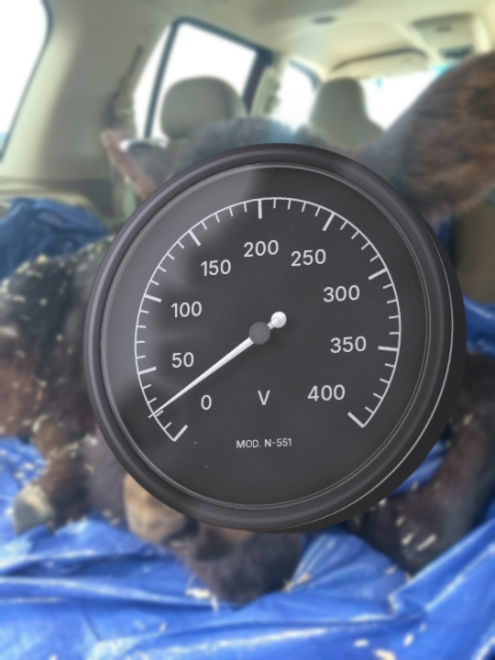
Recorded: 20 V
